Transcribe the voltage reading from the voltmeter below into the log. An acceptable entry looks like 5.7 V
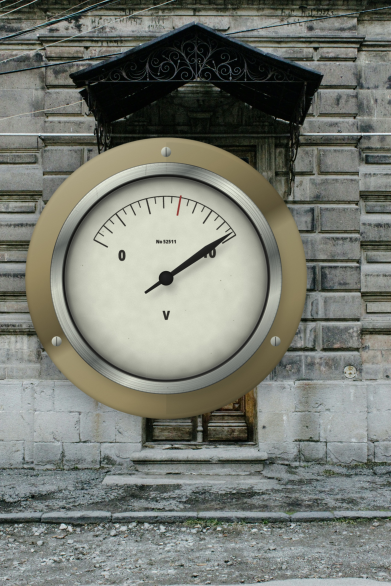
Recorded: 9.75 V
